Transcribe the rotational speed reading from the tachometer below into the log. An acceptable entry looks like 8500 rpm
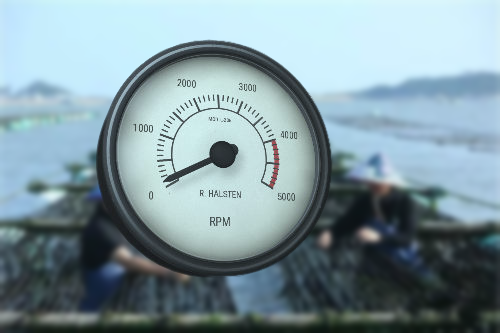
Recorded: 100 rpm
